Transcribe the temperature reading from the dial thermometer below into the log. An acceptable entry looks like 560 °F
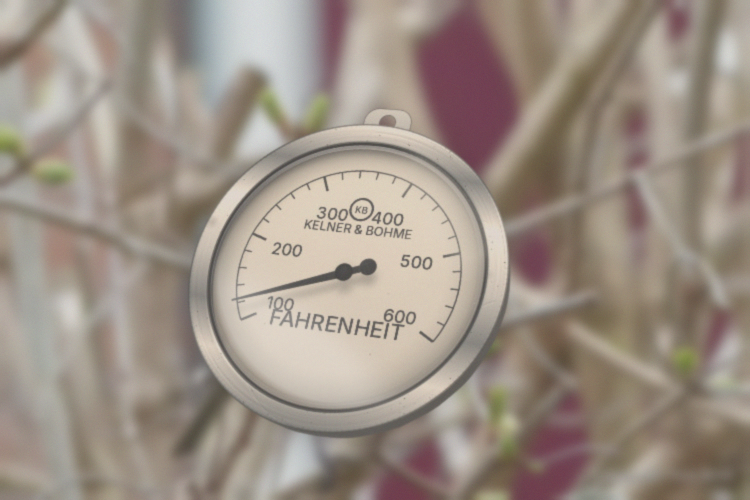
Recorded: 120 °F
